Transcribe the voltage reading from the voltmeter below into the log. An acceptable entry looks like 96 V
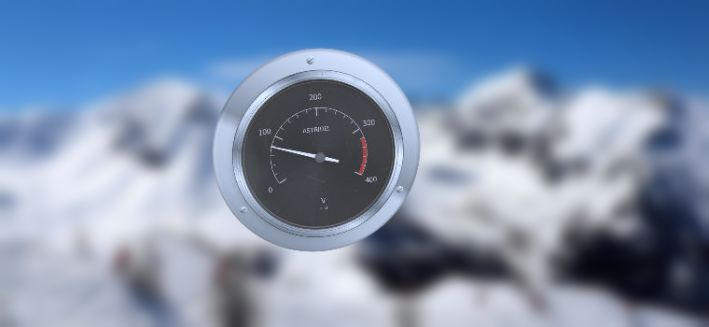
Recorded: 80 V
